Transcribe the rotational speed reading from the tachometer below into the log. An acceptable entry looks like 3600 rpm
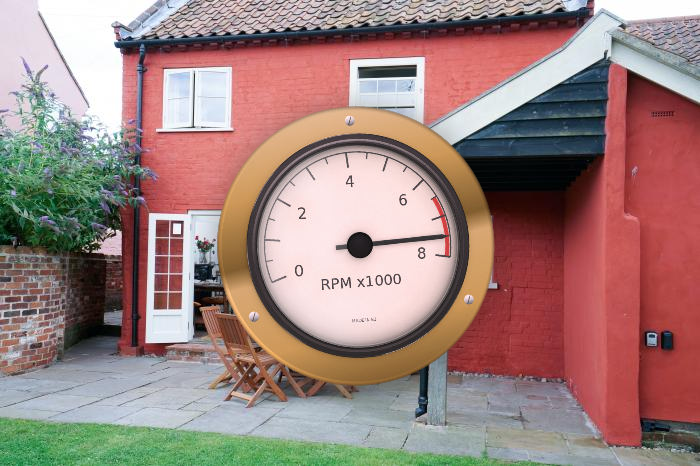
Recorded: 7500 rpm
